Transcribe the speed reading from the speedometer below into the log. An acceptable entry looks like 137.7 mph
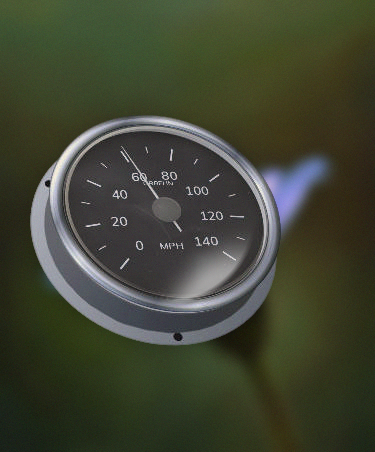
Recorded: 60 mph
